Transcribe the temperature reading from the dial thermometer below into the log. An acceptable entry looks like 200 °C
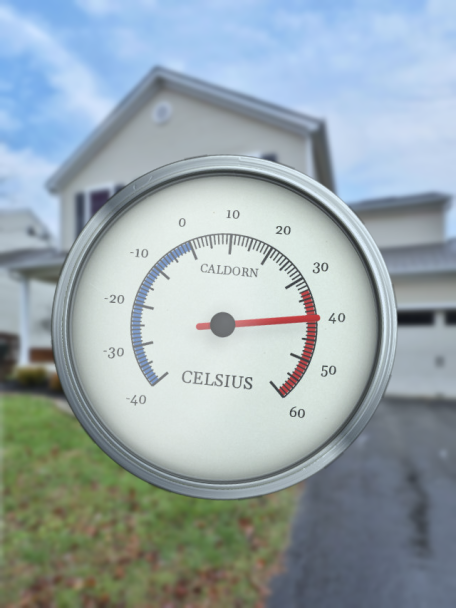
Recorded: 40 °C
